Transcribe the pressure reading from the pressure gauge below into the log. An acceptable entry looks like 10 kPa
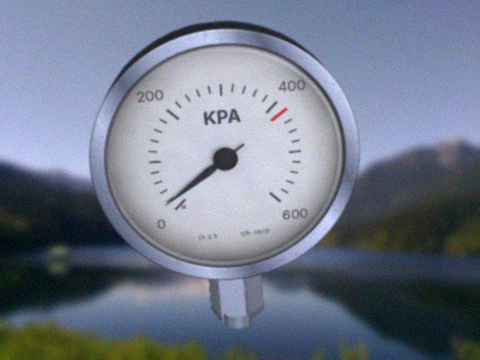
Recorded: 20 kPa
